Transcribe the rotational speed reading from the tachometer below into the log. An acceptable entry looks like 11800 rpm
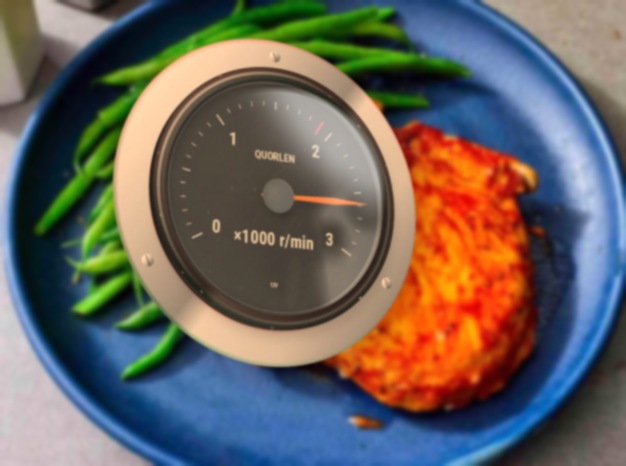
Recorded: 2600 rpm
